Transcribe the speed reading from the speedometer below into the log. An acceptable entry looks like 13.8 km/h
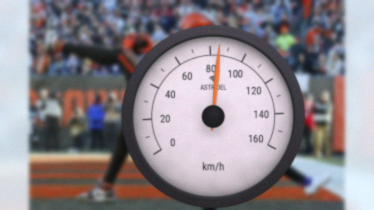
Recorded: 85 km/h
